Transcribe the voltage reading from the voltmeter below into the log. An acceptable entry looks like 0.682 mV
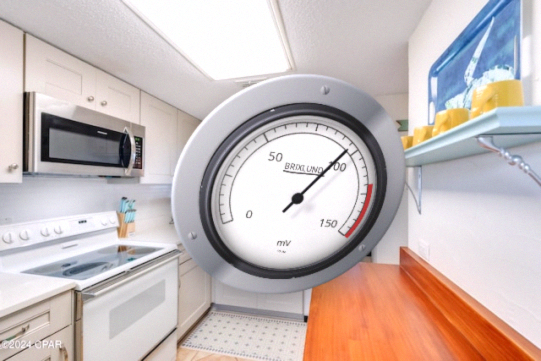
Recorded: 95 mV
